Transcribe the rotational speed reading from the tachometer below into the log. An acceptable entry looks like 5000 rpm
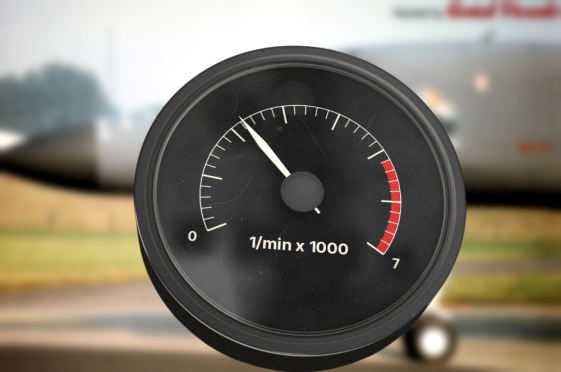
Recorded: 2200 rpm
